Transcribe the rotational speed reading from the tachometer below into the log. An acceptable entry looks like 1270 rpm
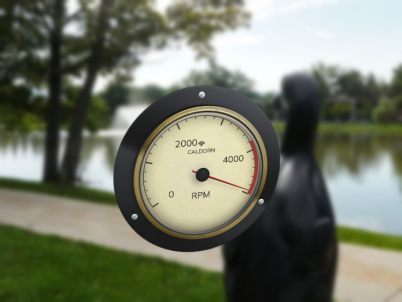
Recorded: 4900 rpm
